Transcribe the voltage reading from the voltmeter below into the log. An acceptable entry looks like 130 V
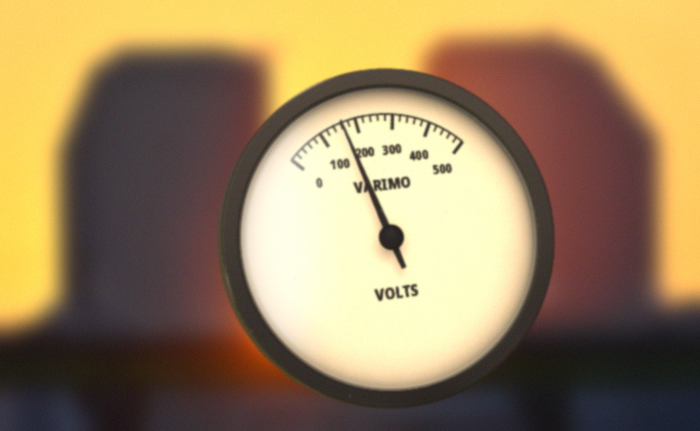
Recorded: 160 V
